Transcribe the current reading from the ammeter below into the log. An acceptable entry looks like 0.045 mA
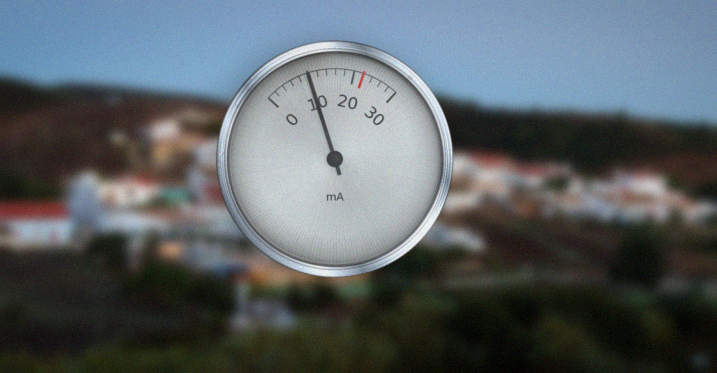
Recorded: 10 mA
